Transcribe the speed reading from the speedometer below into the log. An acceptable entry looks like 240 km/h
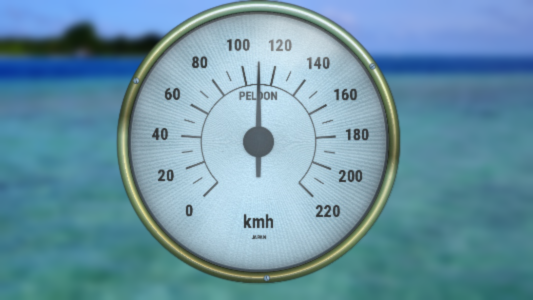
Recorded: 110 km/h
